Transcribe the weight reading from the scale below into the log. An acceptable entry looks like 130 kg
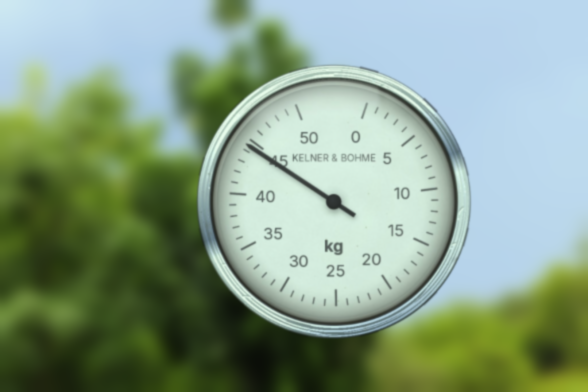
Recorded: 44.5 kg
